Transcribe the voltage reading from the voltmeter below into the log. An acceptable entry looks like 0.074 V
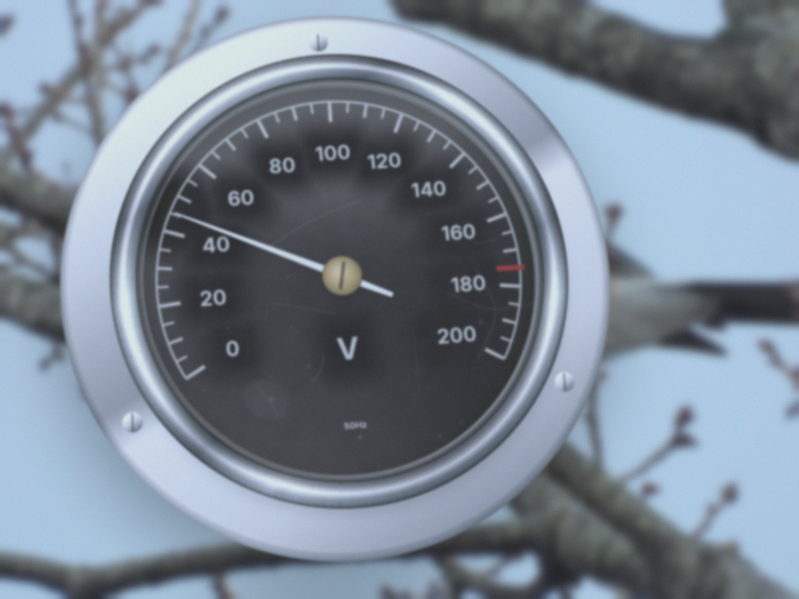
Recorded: 45 V
